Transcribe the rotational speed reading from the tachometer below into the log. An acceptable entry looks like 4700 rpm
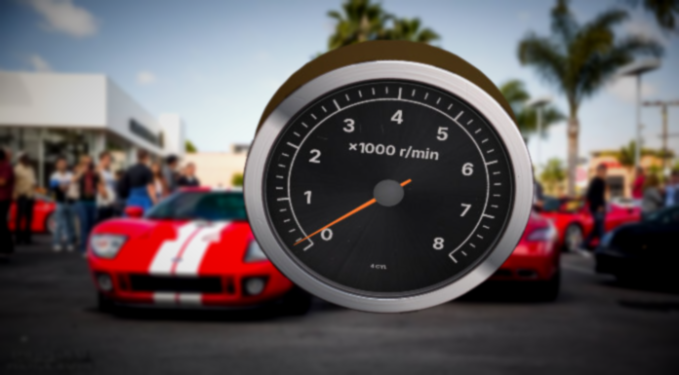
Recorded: 200 rpm
